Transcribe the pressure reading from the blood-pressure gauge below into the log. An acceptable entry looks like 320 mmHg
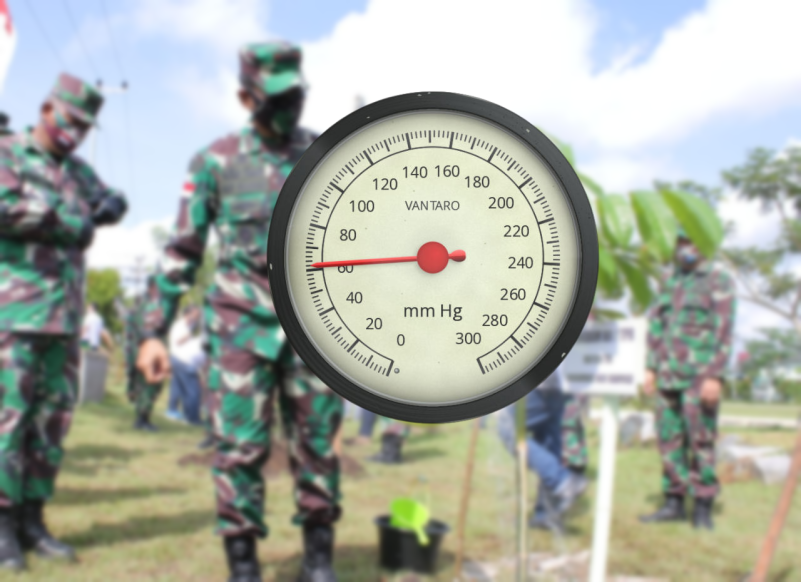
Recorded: 62 mmHg
